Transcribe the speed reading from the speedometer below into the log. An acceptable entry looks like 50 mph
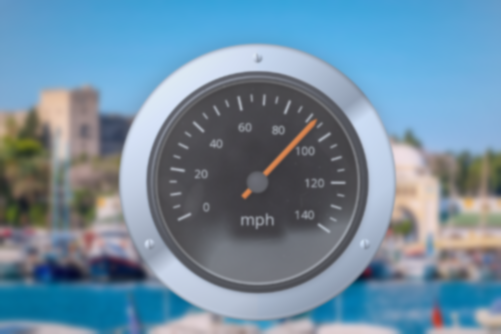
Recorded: 92.5 mph
